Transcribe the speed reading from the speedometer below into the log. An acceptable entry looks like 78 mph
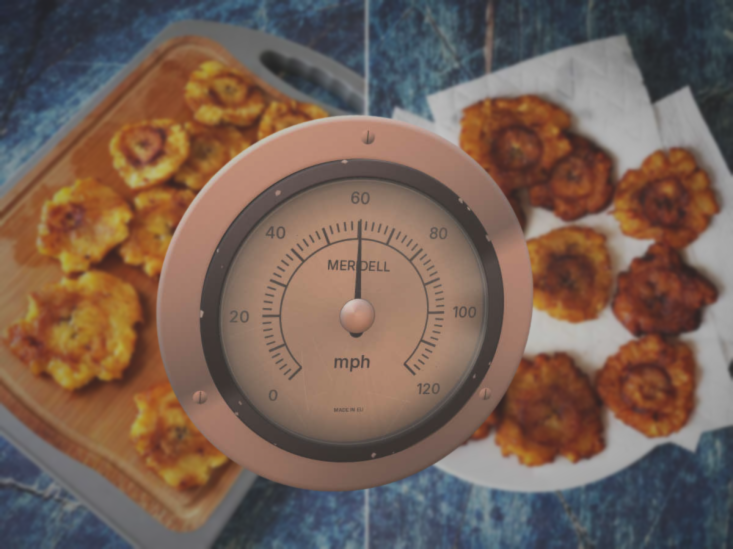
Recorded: 60 mph
